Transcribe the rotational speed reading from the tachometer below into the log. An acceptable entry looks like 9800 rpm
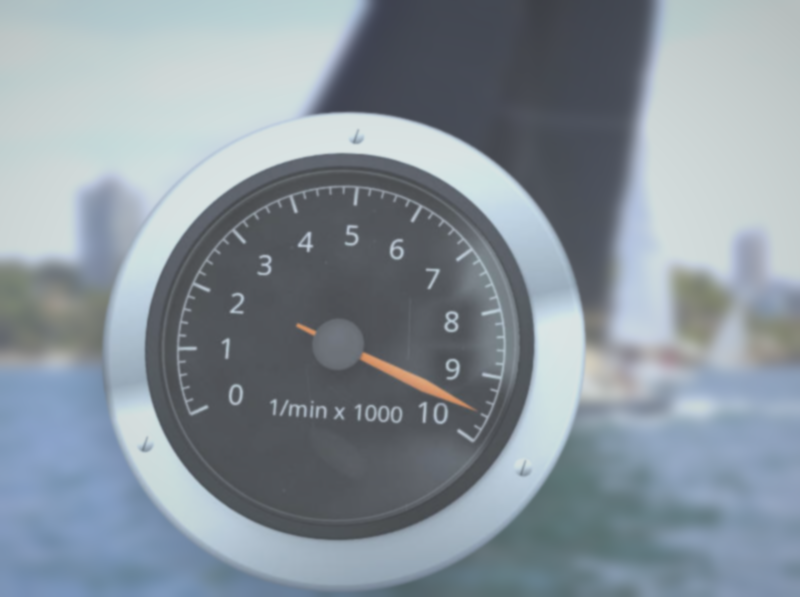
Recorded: 9600 rpm
